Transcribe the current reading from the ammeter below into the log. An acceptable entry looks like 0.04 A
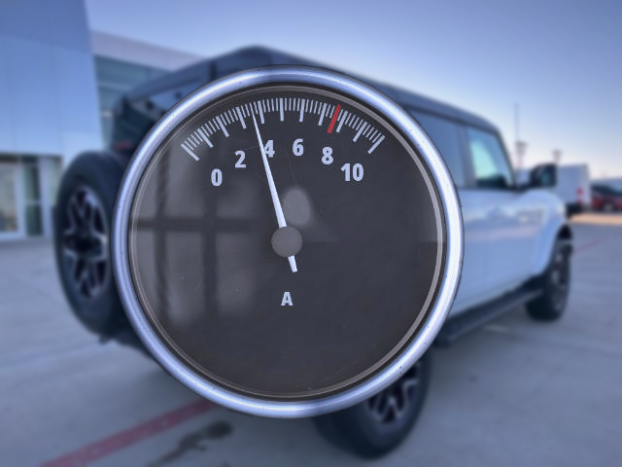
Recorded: 3.6 A
